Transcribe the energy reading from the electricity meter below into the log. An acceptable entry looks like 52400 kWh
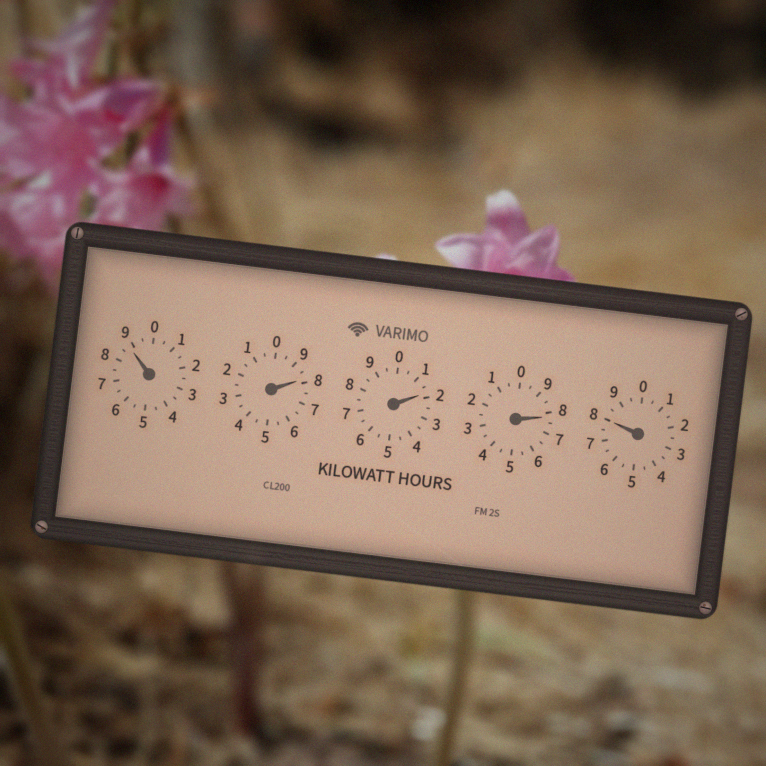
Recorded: 88178 kWh
